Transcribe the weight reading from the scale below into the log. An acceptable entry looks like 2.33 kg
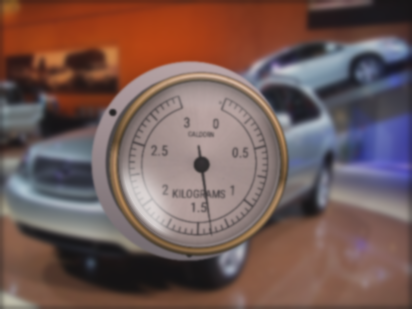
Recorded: 1.4 kg
